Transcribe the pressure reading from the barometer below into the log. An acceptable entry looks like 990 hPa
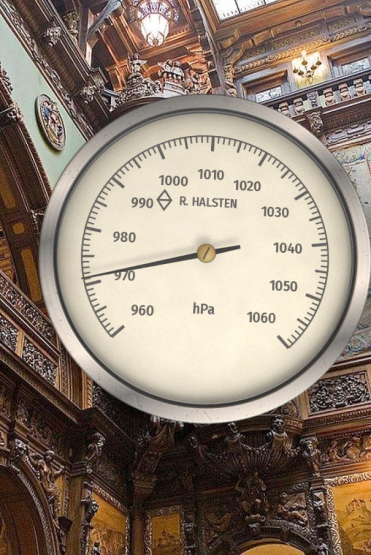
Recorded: 971 hPa
